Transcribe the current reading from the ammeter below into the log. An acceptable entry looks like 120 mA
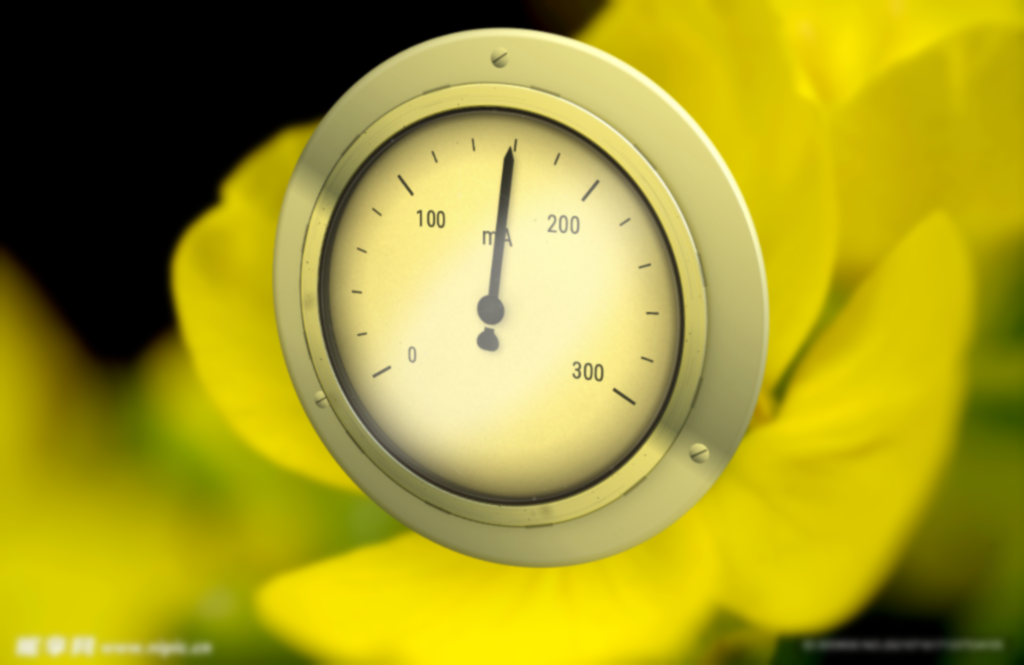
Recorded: 160 mA
